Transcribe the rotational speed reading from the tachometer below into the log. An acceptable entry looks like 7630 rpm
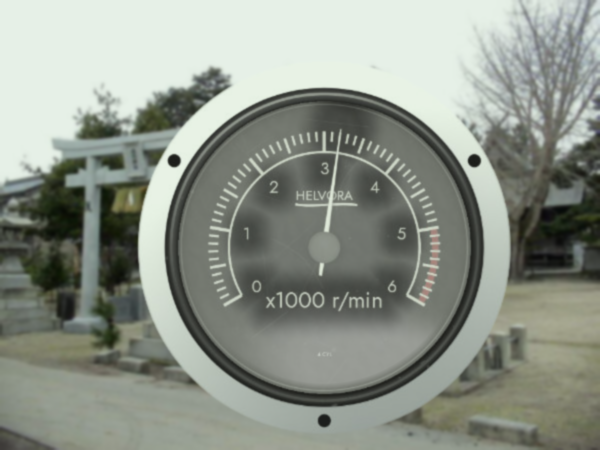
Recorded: 3200 rpm
